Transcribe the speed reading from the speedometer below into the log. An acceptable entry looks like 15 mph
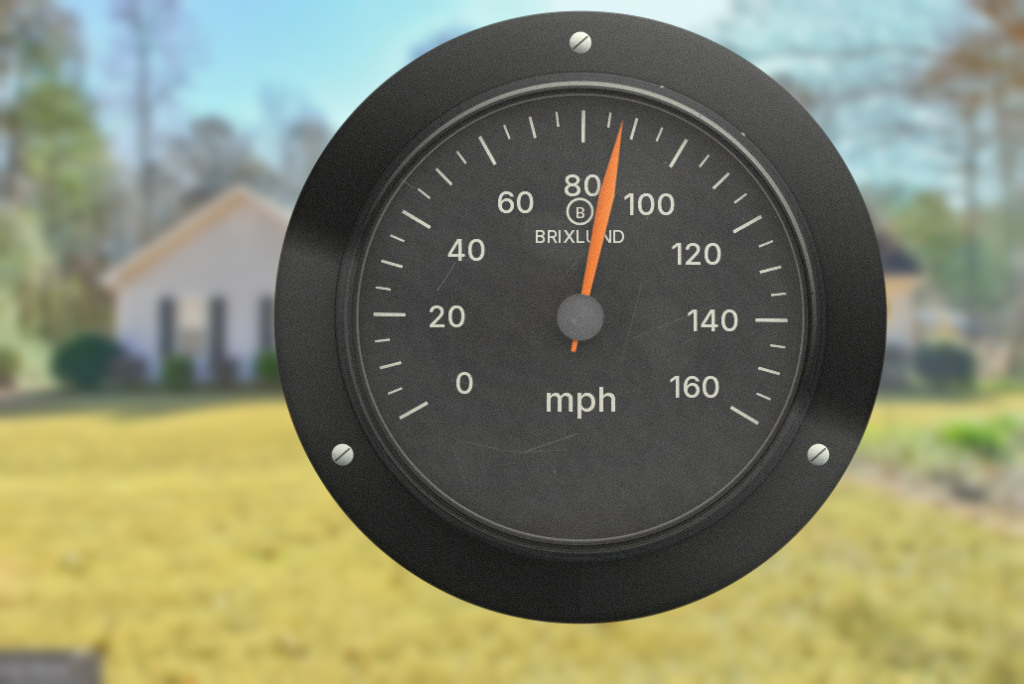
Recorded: 87.5 mph
